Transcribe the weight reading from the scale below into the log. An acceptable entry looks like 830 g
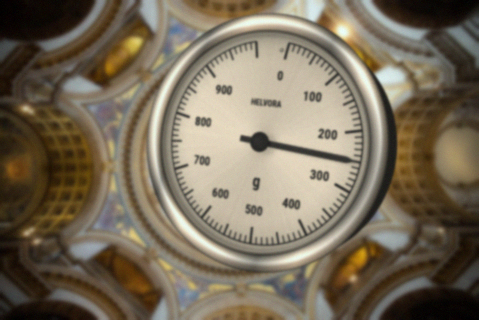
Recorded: 250 g
